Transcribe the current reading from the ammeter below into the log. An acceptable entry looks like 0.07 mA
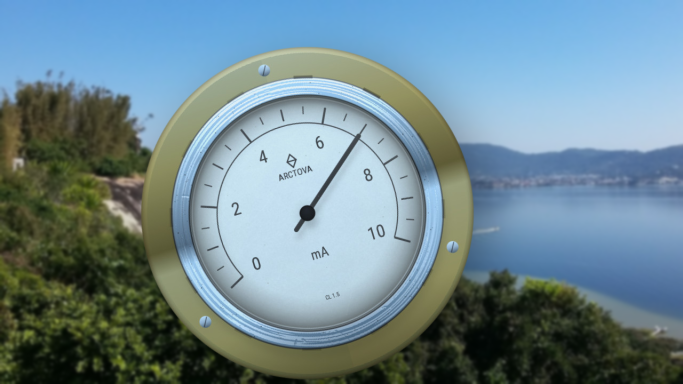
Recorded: 7 mA
